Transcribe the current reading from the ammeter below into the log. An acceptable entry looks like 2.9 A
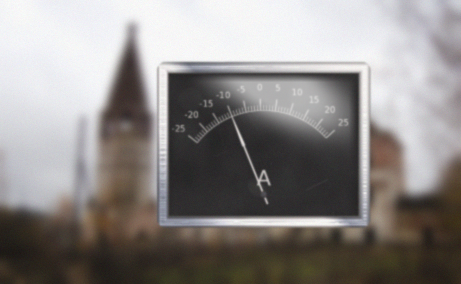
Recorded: -10 A
